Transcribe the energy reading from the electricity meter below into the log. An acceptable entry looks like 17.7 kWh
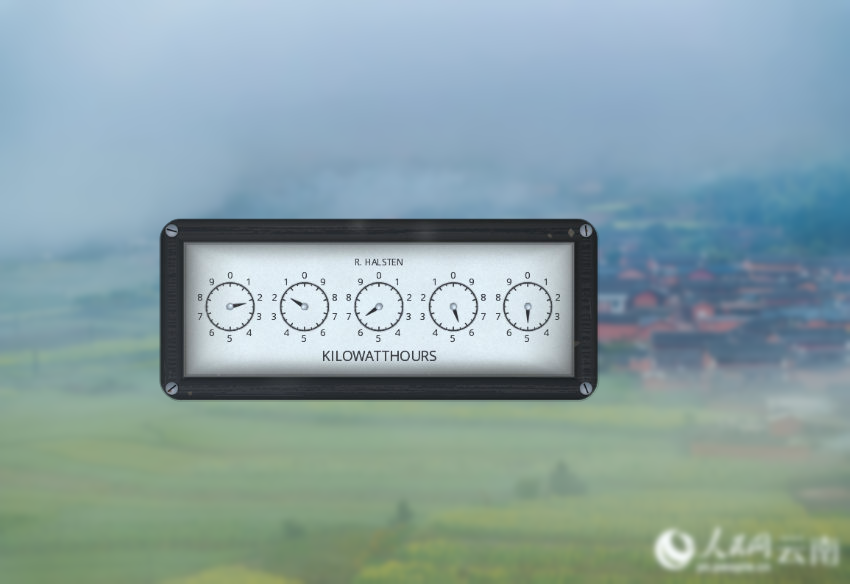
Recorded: 21655 kWh
